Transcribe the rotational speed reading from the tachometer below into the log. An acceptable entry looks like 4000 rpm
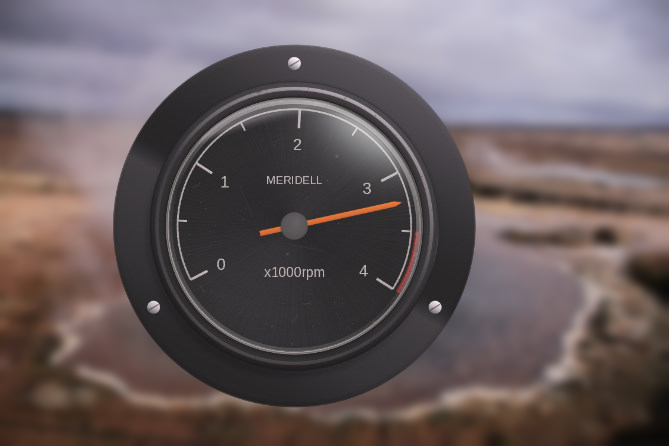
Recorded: 3250 rpm
